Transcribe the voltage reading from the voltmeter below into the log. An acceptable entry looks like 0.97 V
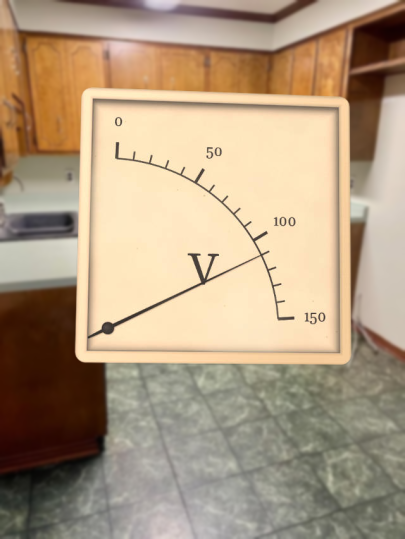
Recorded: 110 V
